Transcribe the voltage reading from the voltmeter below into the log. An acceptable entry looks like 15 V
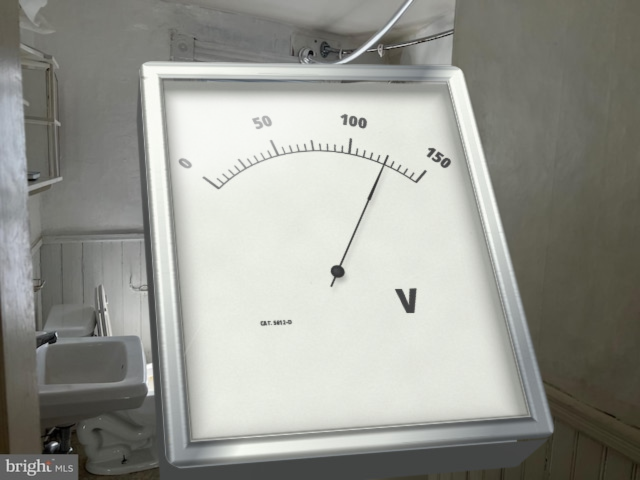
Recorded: 125 V
